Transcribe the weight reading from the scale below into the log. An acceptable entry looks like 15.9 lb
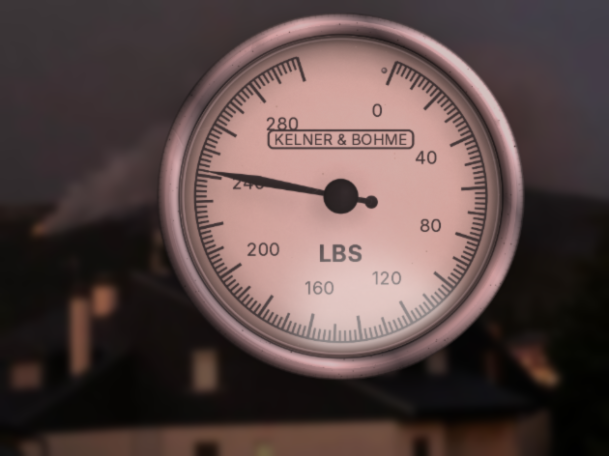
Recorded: 242 lb
